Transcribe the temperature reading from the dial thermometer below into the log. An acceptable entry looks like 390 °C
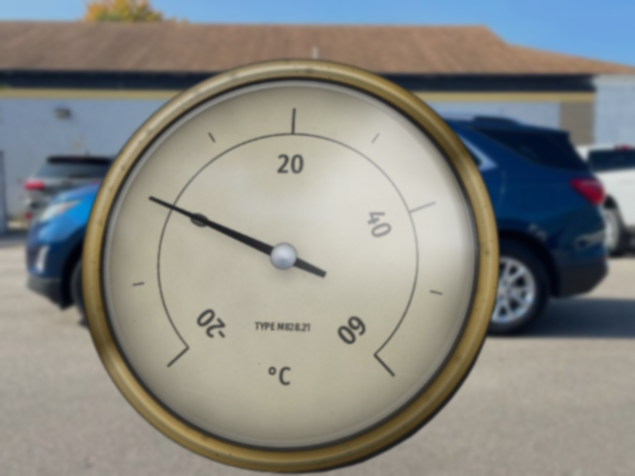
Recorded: 0 °C
